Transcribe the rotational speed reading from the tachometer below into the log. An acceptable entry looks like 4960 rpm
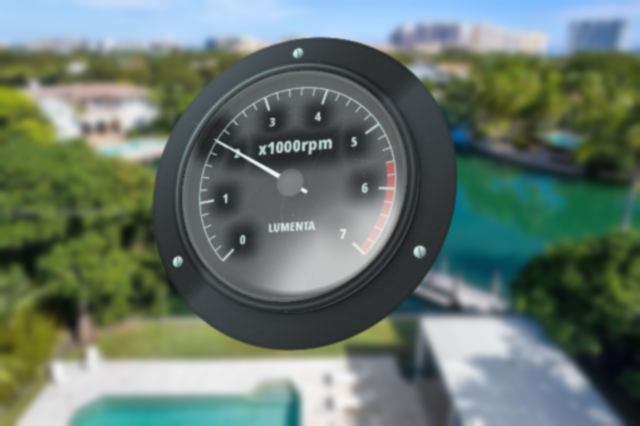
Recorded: 2000 rpm
